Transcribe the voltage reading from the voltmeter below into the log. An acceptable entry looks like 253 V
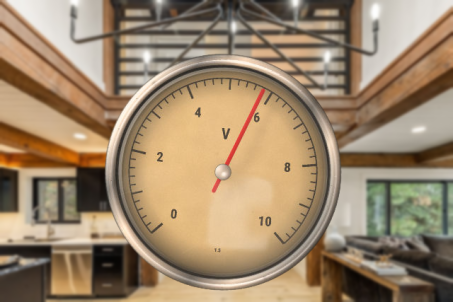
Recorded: 5.8 V
